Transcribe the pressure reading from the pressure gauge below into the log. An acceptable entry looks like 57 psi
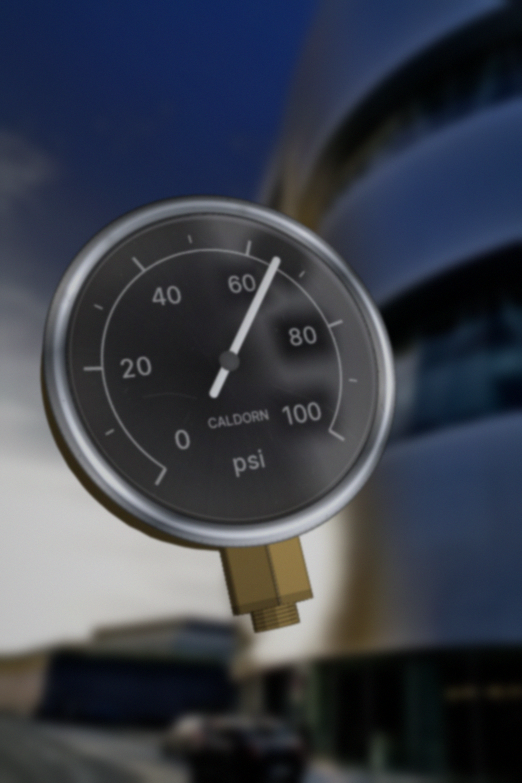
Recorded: 65 psi
